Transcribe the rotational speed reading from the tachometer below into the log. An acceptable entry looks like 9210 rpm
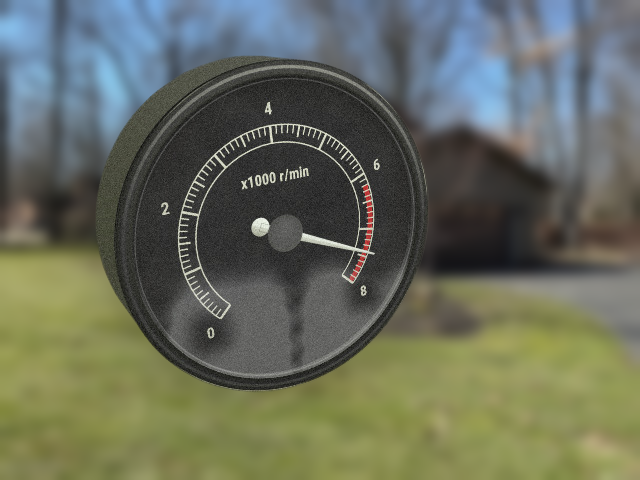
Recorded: 7400 rpm
